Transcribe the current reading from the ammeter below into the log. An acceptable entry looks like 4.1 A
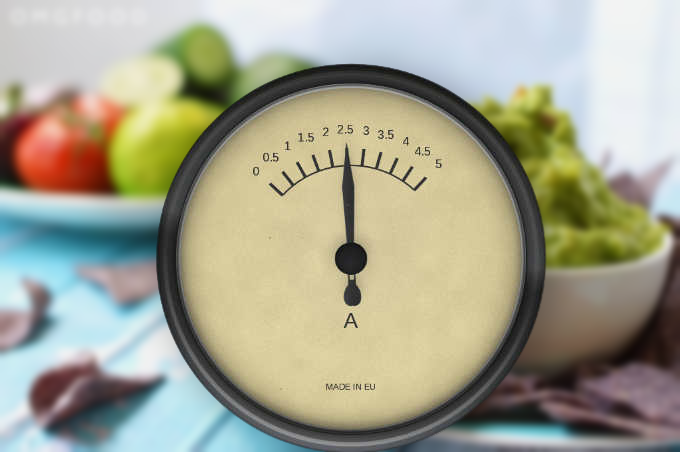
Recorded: 2.5 A
